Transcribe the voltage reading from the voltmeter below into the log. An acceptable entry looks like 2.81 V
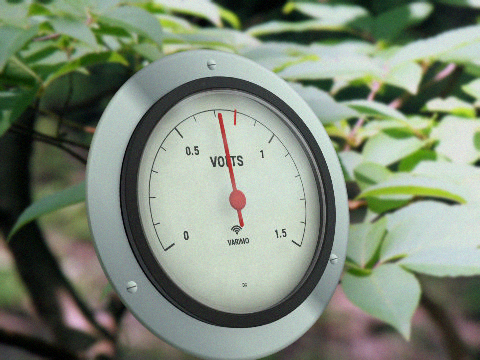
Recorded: 0.7 V
